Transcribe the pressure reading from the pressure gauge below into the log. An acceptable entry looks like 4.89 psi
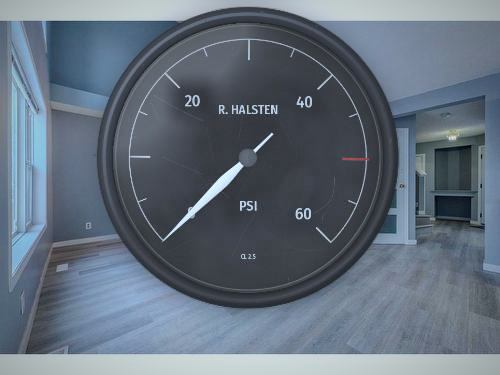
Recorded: 0 psi
